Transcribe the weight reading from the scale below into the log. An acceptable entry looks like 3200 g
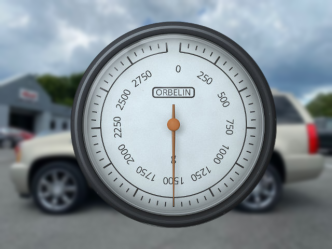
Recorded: 1500 g
